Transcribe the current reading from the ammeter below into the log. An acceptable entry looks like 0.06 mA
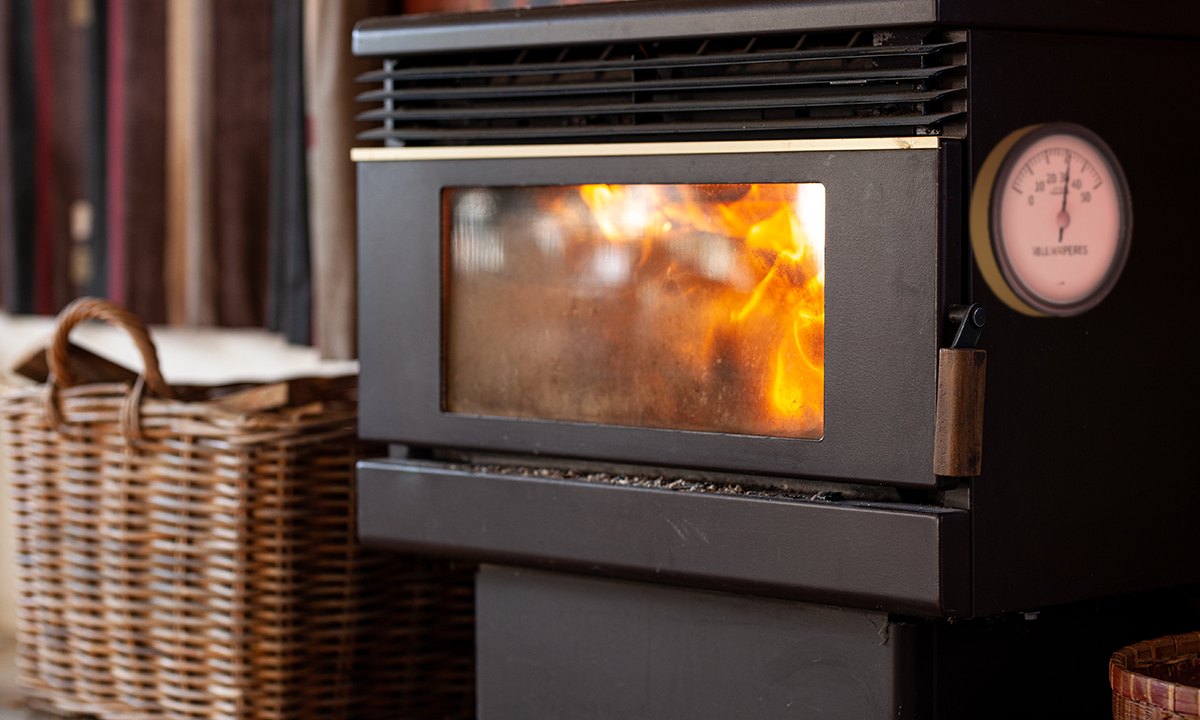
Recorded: 30 mA
